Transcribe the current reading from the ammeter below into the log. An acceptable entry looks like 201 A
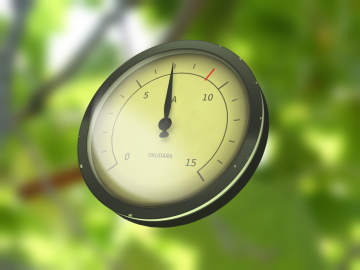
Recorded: 7 A
